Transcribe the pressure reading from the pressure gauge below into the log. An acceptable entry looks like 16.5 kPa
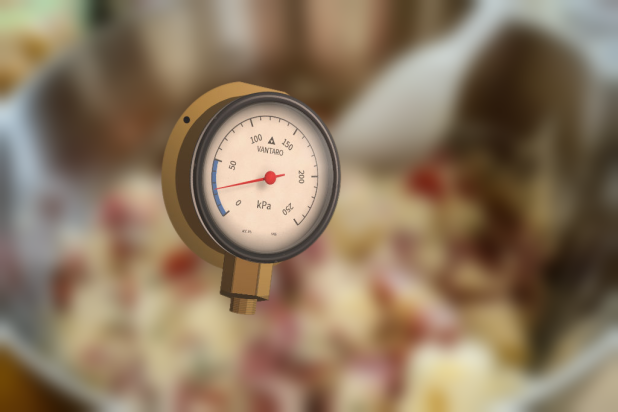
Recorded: 25 kPa
